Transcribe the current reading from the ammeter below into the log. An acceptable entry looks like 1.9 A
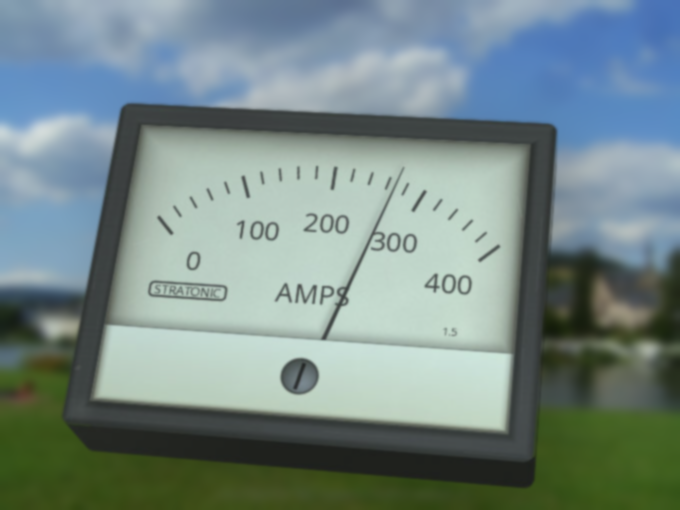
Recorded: 270 A
